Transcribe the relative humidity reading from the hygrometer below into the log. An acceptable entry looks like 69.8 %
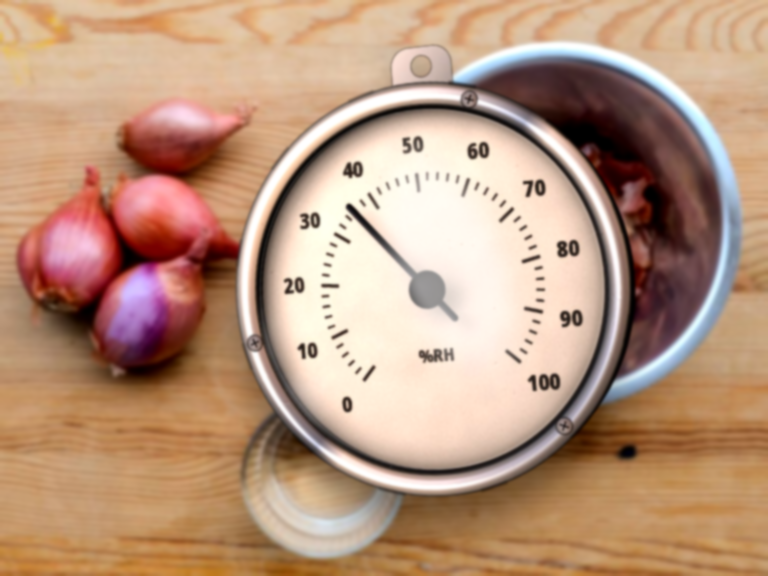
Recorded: 36 %
